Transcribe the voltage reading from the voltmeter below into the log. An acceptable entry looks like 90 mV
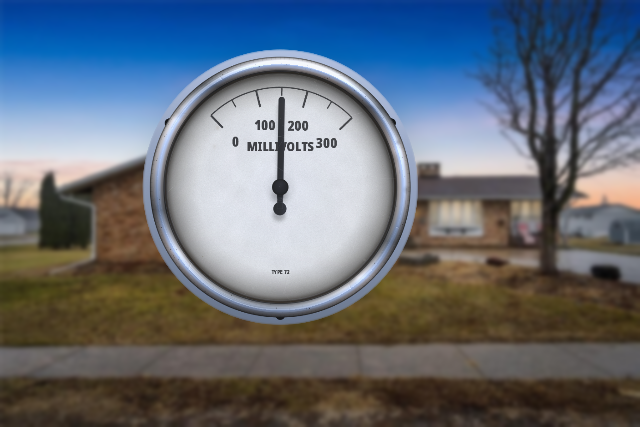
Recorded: 150 mV
